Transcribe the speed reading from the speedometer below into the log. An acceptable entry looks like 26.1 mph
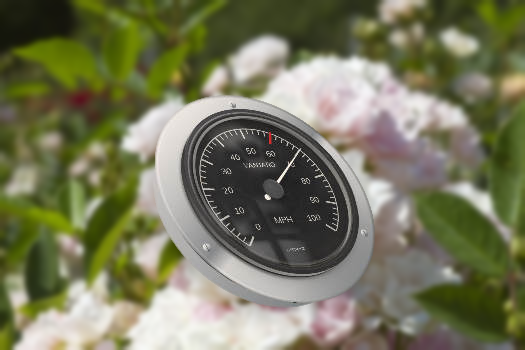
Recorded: 70 mph
